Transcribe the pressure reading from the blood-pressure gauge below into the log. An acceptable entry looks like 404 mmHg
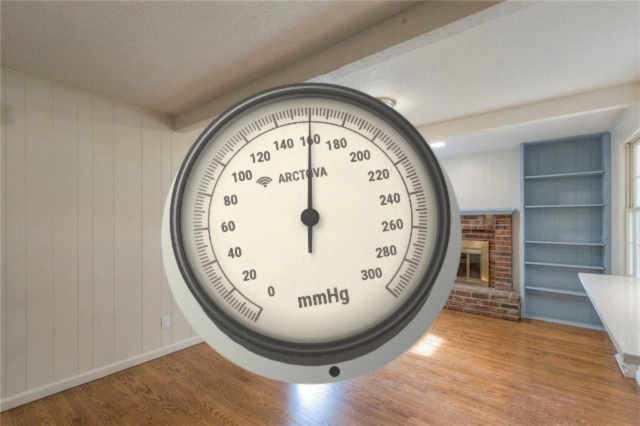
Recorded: 160 mmHg
